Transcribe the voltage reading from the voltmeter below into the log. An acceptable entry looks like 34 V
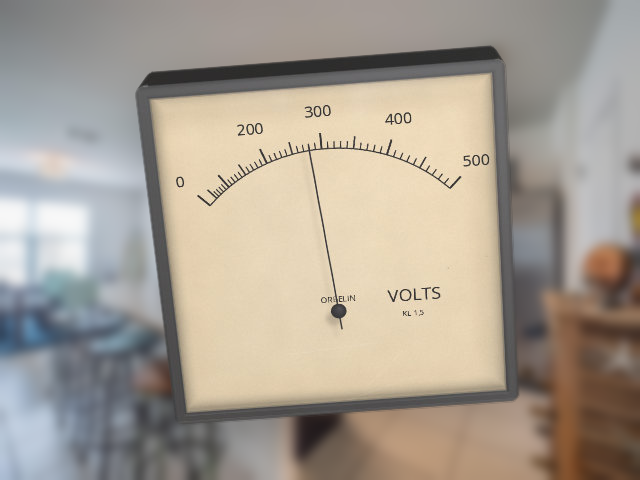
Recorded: 280 V
